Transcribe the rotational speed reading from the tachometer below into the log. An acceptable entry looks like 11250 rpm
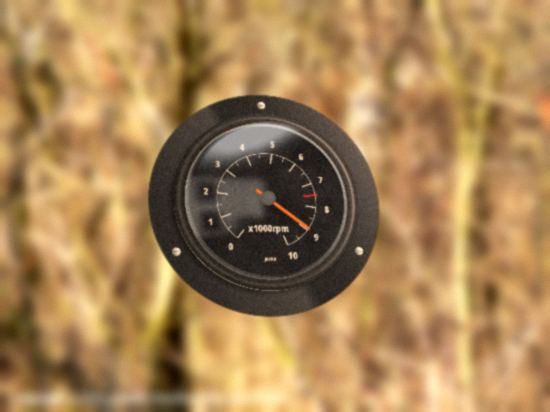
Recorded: 9000 rpm
